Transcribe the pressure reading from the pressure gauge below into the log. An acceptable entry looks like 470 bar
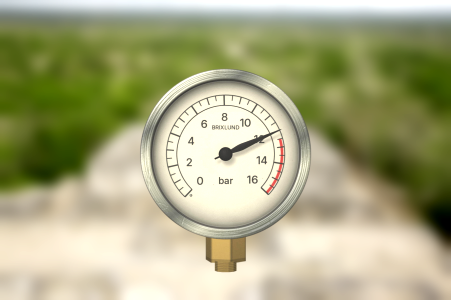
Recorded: 12 bar
